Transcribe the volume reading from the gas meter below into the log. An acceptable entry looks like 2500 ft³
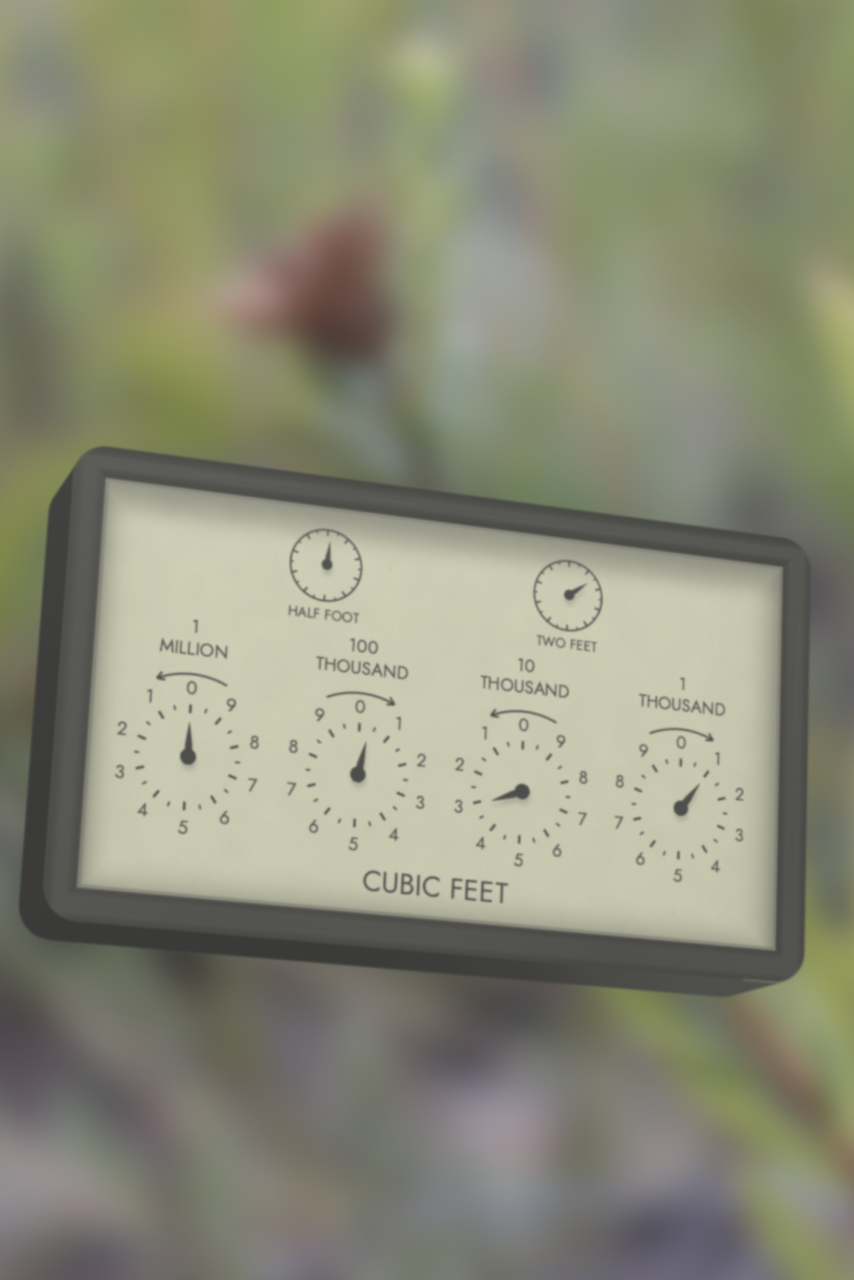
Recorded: 3100 ft³
